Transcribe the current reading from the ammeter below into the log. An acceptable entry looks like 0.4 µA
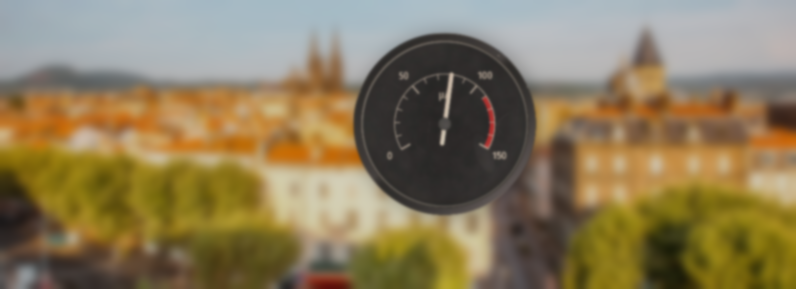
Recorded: 80 µA
